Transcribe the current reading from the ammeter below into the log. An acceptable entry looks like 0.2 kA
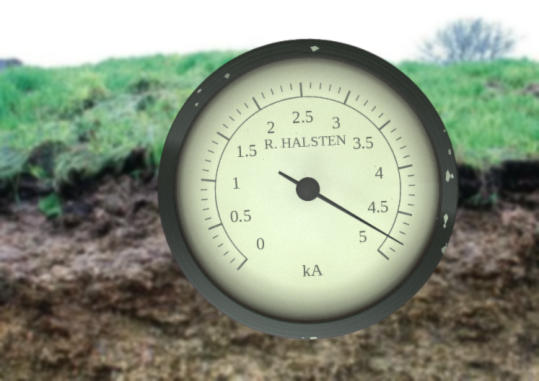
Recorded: 4.8 kA
